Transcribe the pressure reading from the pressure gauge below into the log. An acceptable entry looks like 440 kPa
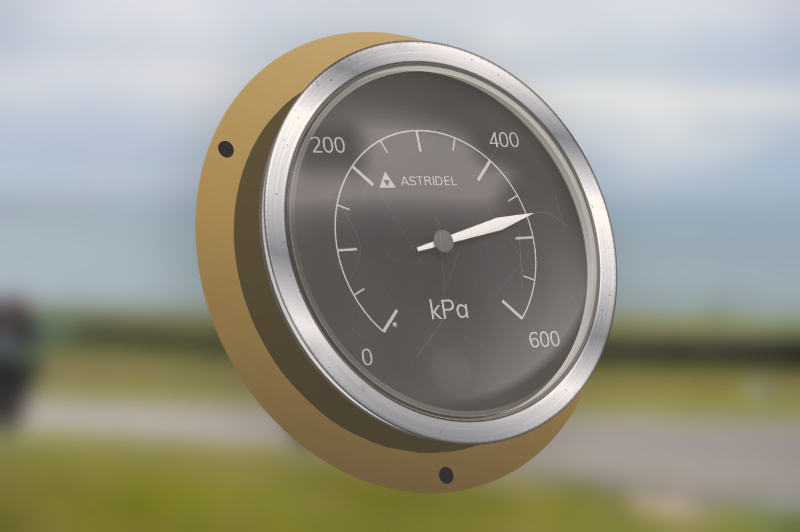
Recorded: 475 kPa
